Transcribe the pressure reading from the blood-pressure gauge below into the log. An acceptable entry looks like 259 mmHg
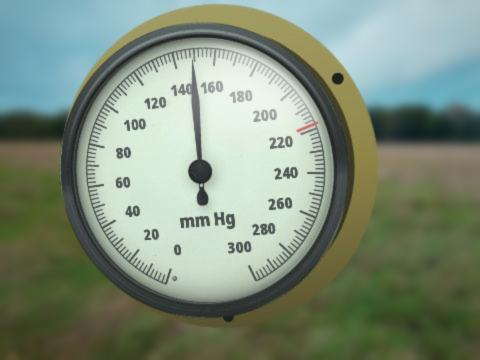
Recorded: 150 mmHg
